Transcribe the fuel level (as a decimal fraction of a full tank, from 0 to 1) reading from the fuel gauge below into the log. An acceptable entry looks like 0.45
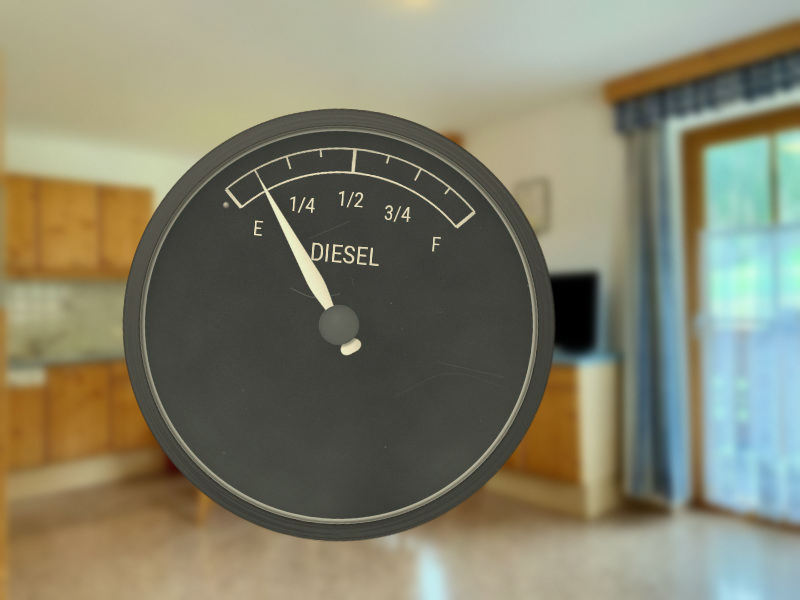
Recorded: 0.125
